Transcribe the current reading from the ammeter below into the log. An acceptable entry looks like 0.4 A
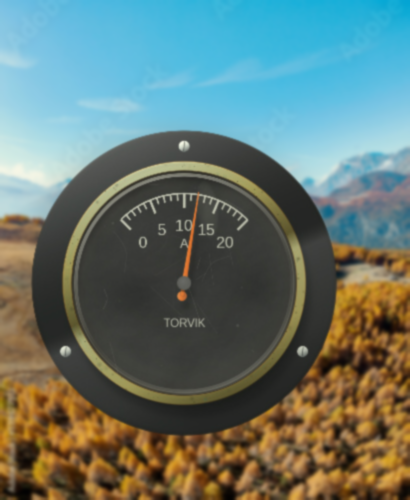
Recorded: 12 A
